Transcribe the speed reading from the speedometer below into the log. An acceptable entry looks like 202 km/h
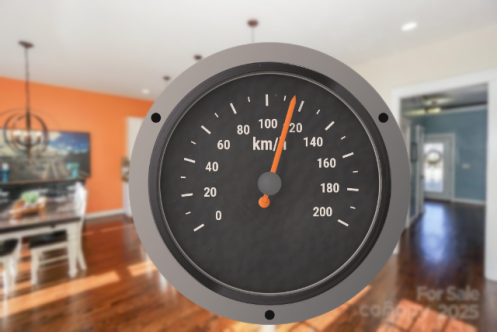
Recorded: 115 km/h
